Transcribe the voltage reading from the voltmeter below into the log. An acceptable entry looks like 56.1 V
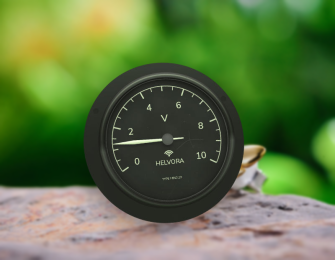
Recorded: 1.25 V
